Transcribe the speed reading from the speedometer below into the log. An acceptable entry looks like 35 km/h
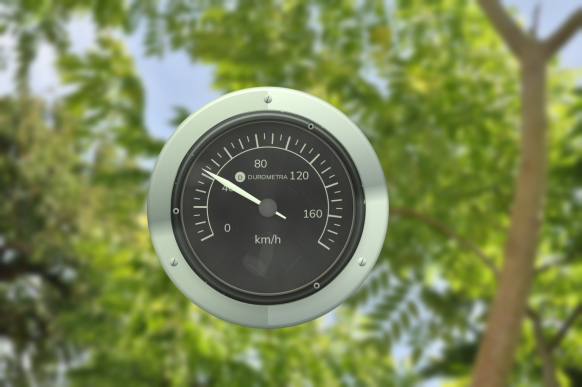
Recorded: 42.5 km/h
